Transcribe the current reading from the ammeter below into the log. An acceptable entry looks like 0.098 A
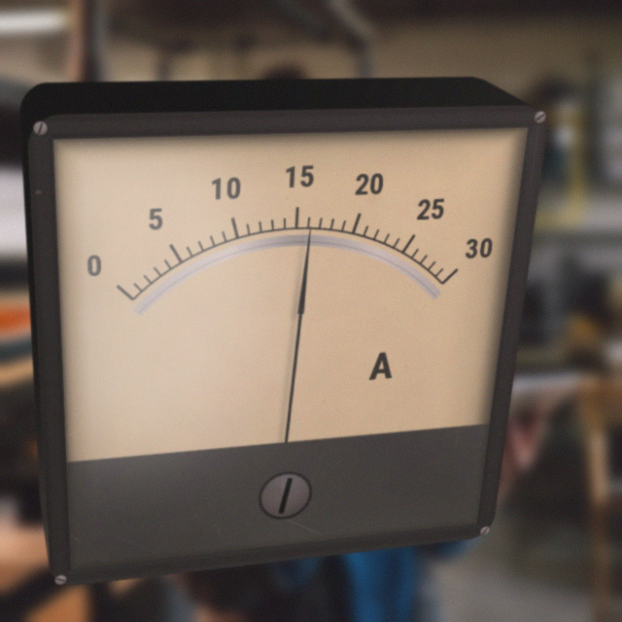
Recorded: 16 A
